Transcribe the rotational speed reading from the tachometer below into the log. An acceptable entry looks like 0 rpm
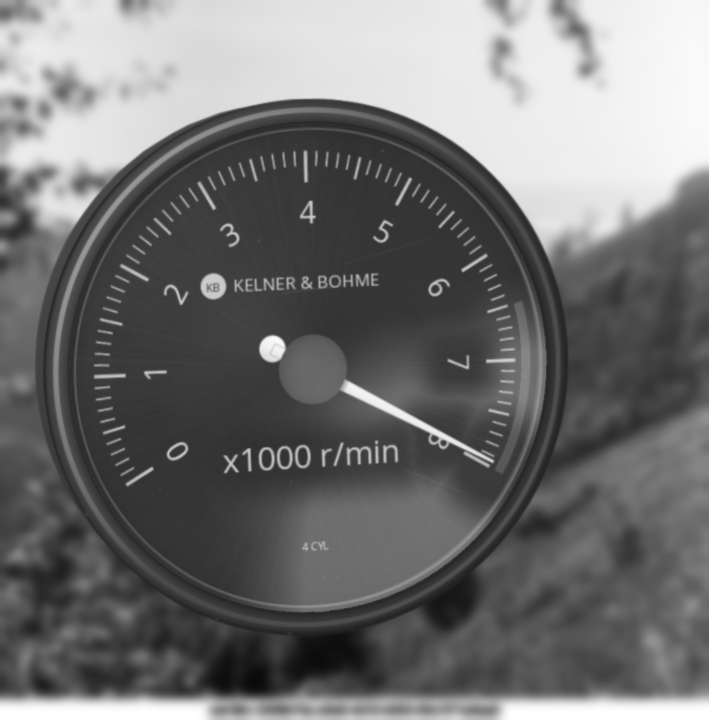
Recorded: 7950 rpm
